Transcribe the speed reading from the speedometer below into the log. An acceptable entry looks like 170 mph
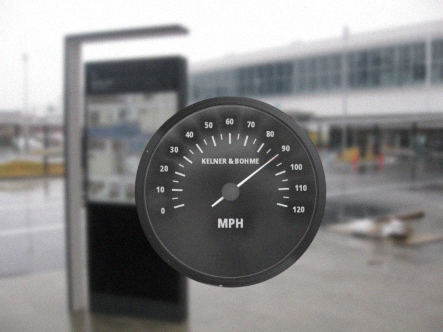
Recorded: 90 mph
